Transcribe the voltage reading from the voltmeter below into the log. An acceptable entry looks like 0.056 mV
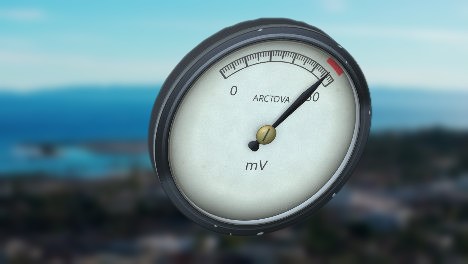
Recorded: 45 mV
